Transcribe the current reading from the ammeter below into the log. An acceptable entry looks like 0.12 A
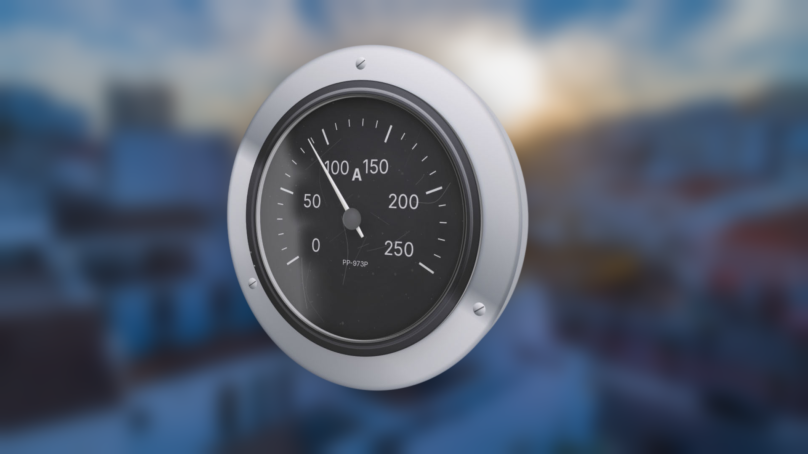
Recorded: 90 A
